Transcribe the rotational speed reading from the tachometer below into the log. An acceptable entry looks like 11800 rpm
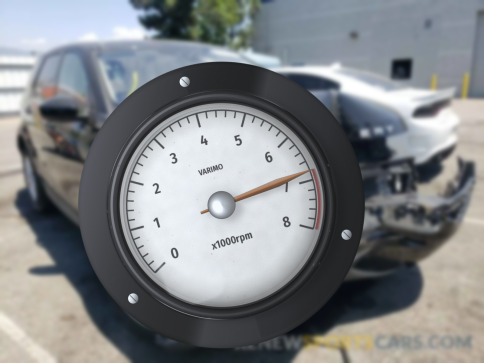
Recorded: 6800 rpm
